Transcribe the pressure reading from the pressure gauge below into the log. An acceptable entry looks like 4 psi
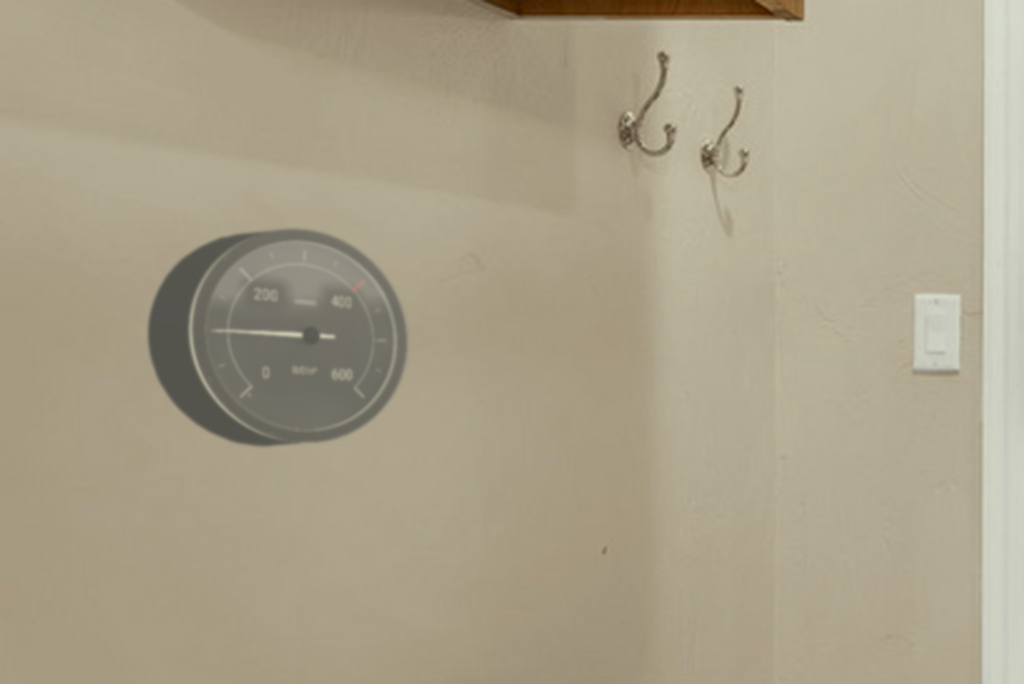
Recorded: 100 psi
